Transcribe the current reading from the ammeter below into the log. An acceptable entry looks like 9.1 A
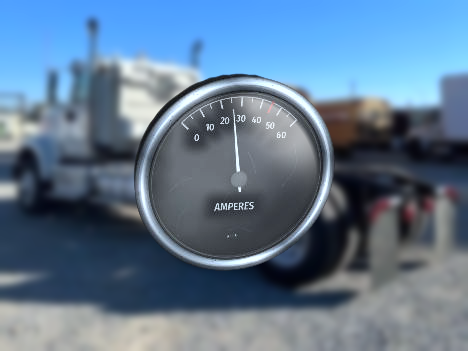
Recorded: 25 A
